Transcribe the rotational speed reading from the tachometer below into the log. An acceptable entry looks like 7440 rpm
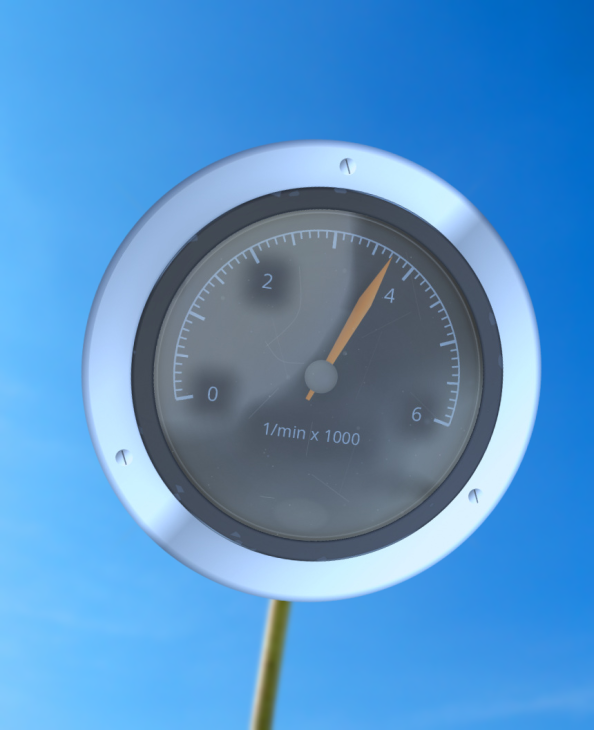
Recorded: 3700 rpm
